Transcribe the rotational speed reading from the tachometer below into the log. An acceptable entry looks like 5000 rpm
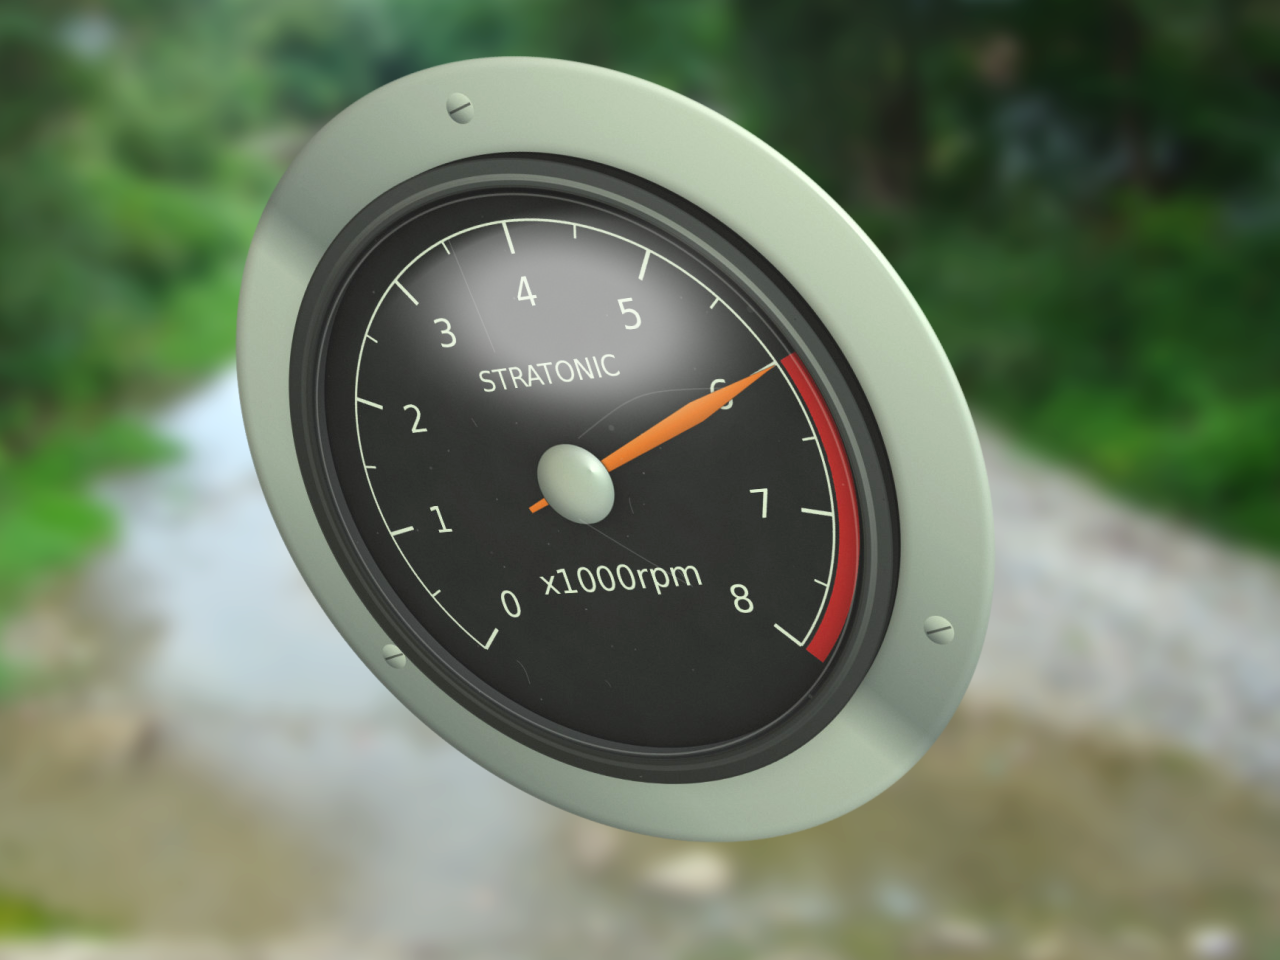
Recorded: 6000 rpm
